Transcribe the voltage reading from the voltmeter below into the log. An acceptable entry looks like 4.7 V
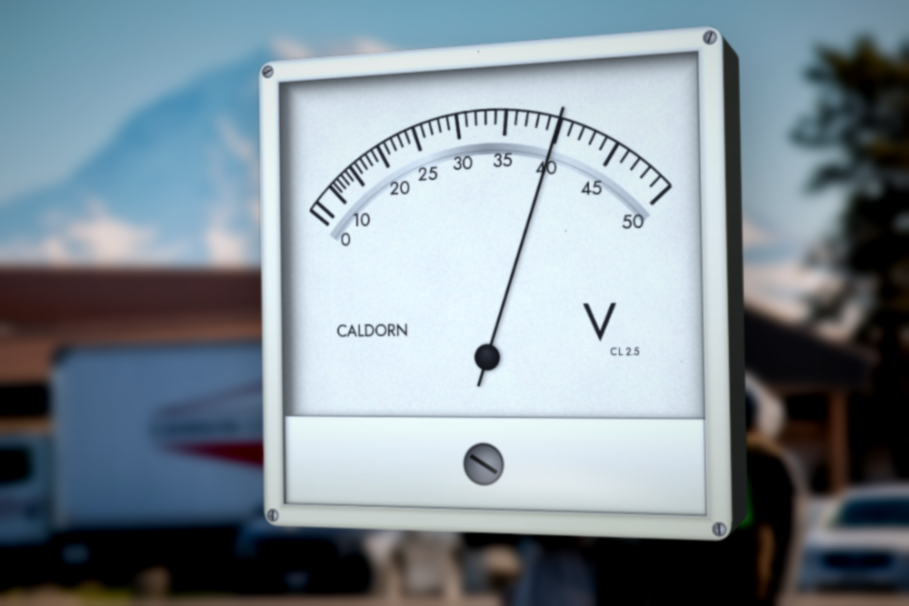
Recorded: 40 V
